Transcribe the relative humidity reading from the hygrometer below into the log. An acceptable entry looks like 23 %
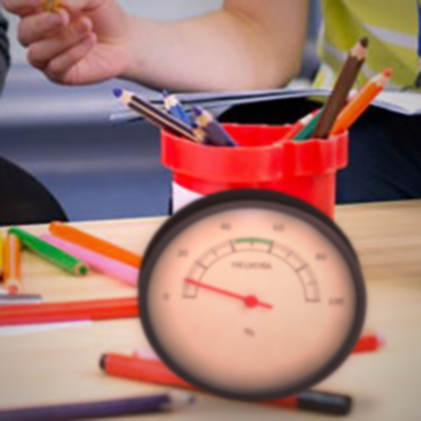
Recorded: 10 %
